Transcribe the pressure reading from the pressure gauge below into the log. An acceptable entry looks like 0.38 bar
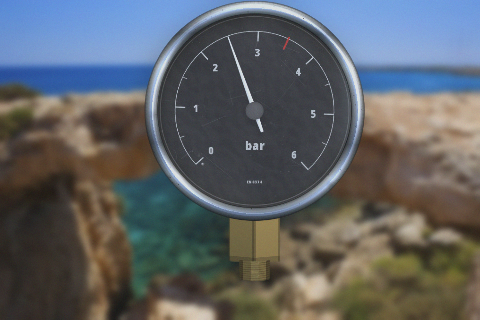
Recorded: 2.5 bar
